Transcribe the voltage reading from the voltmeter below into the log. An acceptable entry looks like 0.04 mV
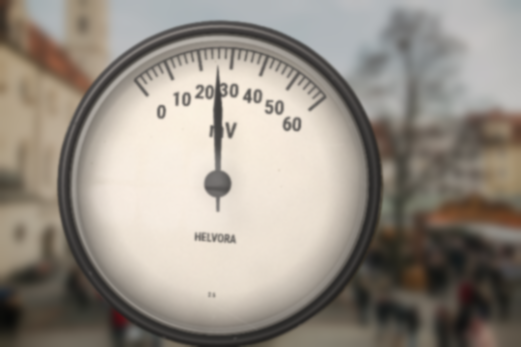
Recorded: 26 mV
